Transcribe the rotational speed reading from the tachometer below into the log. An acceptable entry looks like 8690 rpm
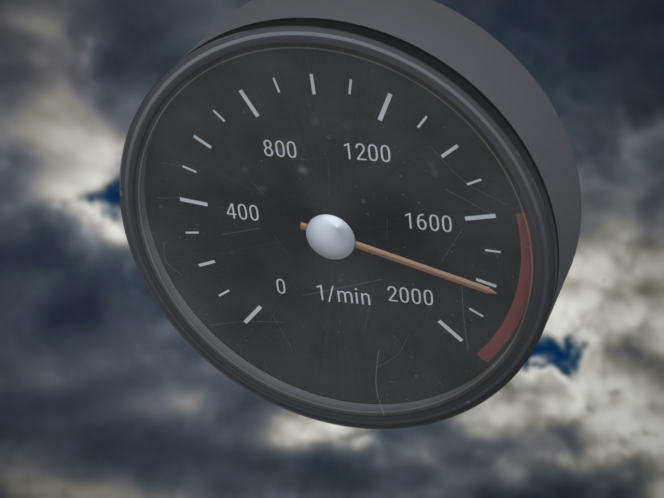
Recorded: 1800 rpm
